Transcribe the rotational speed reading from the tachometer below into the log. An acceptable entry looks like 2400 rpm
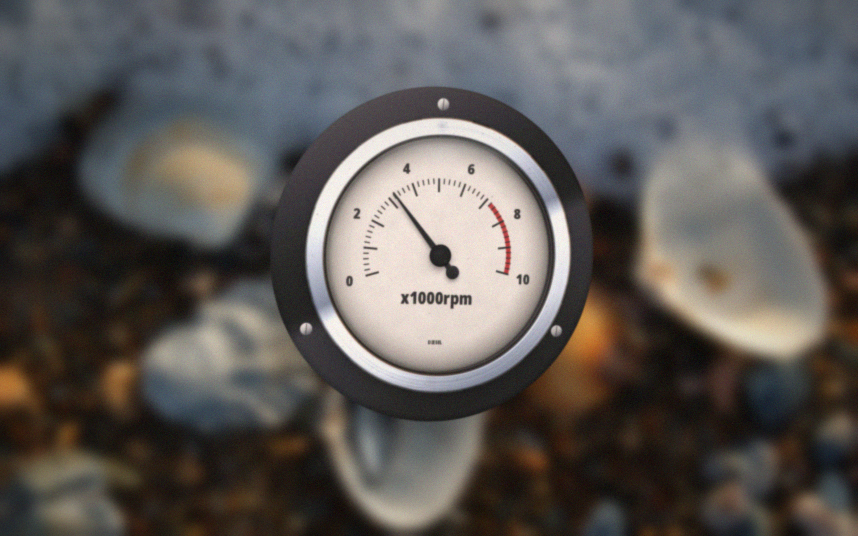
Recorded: 3200 rpm
